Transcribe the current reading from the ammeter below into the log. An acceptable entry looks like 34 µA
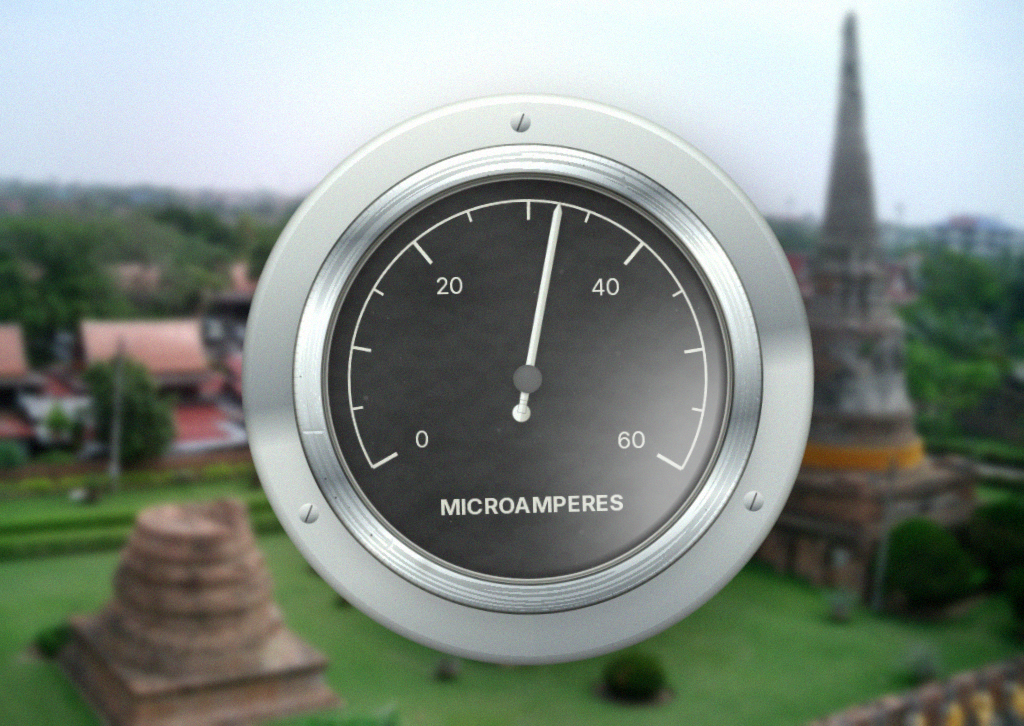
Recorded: 32.5 µA
